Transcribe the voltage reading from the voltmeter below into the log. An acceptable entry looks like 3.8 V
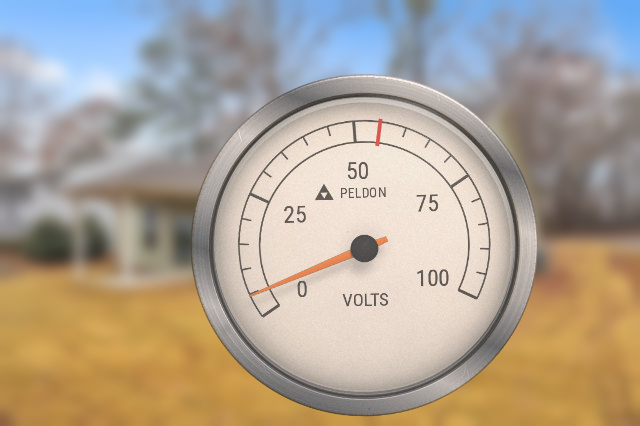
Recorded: 5 V
